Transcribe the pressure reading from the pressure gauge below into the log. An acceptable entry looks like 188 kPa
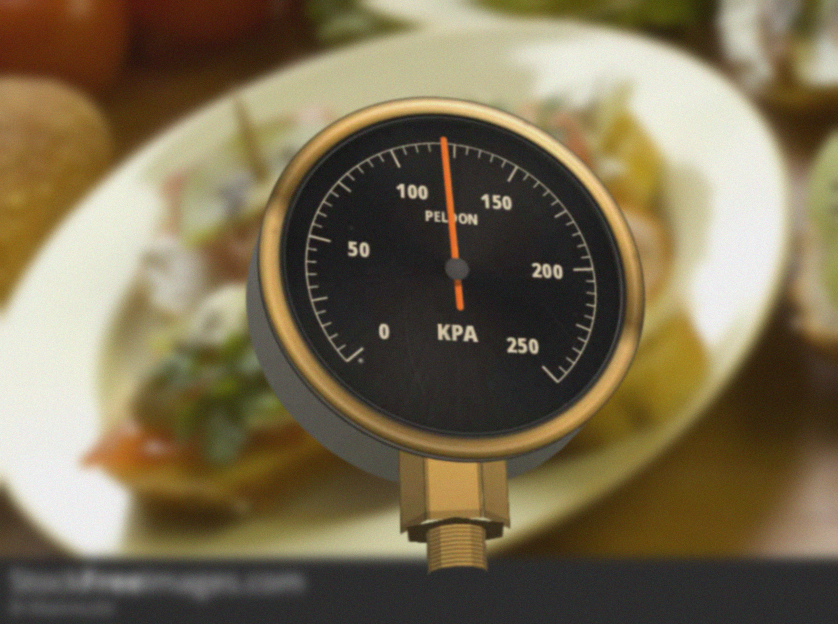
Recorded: 120 kPa
